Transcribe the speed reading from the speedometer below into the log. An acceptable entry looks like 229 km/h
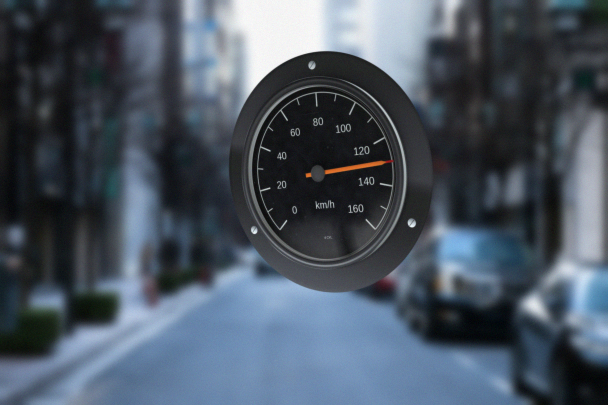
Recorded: 130 km/h
